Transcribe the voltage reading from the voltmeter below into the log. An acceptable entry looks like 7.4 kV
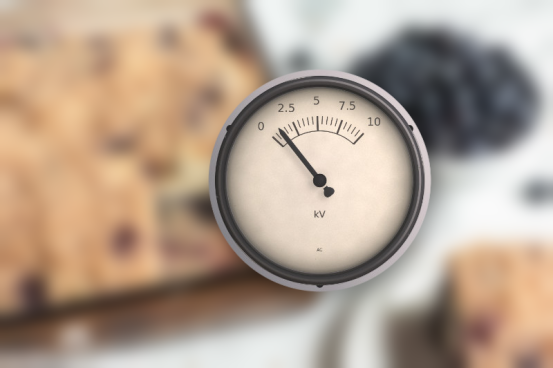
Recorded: 1 kV
